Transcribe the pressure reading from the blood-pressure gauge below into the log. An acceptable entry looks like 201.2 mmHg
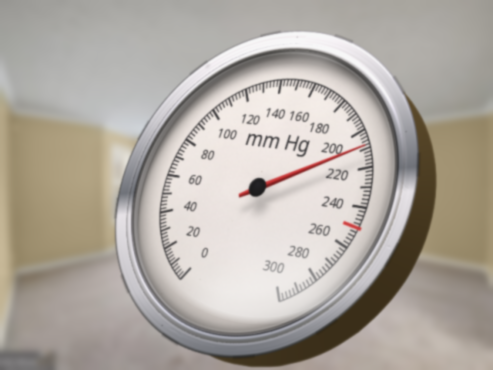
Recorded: 210 mmHg
